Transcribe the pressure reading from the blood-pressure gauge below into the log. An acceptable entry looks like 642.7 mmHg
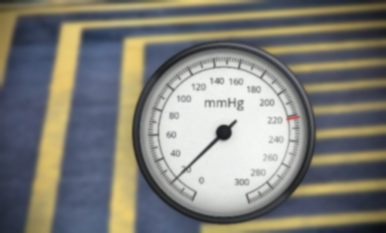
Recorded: 20 mmHg
